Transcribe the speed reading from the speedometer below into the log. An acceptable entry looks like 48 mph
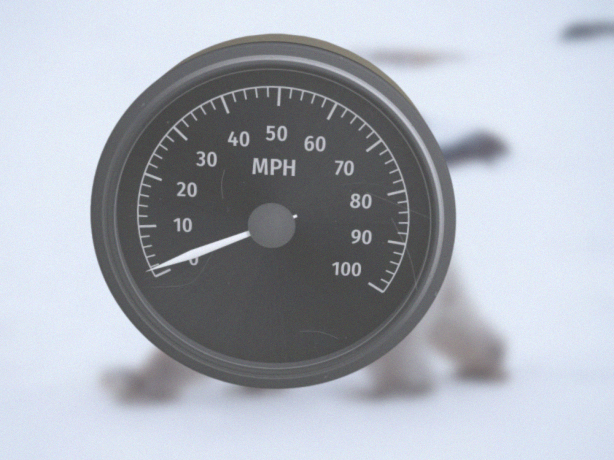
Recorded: 2 mph
